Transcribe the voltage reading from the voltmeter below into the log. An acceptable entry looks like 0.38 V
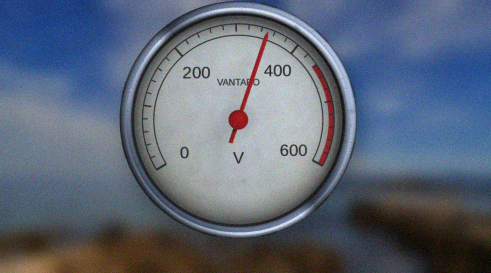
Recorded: 350 V
